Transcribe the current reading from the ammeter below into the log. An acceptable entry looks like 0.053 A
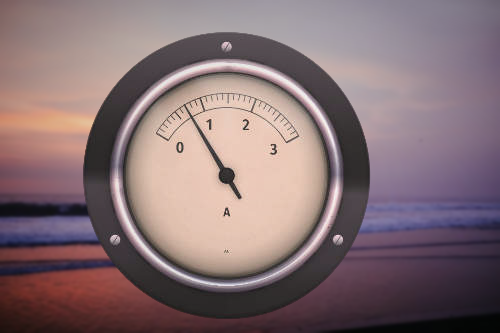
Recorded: 0.7 A
